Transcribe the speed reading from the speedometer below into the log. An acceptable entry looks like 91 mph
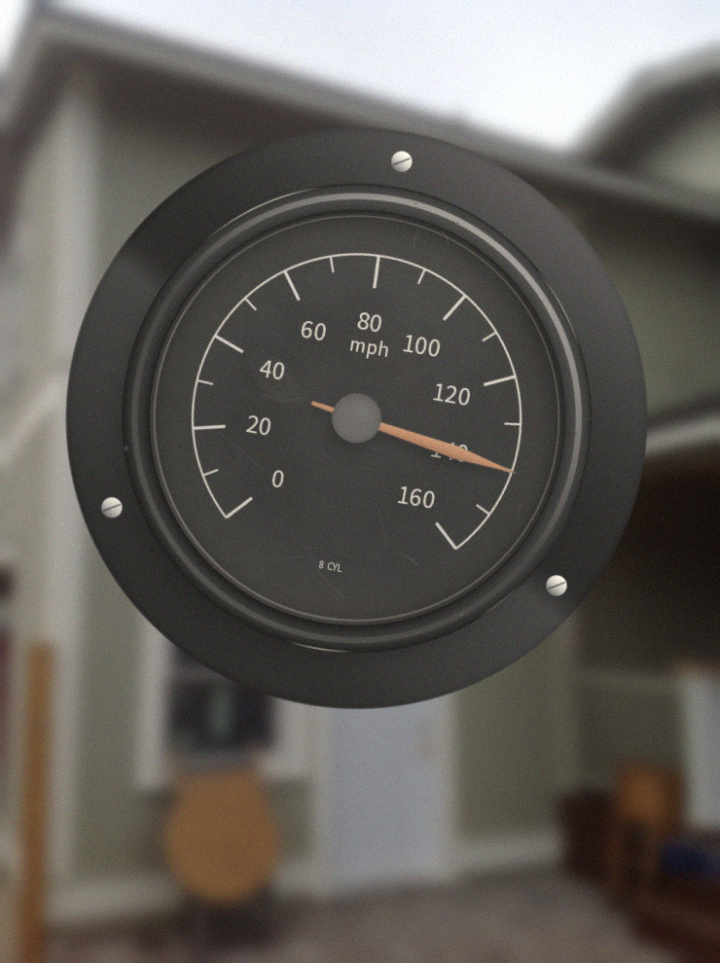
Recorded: 140 mph
